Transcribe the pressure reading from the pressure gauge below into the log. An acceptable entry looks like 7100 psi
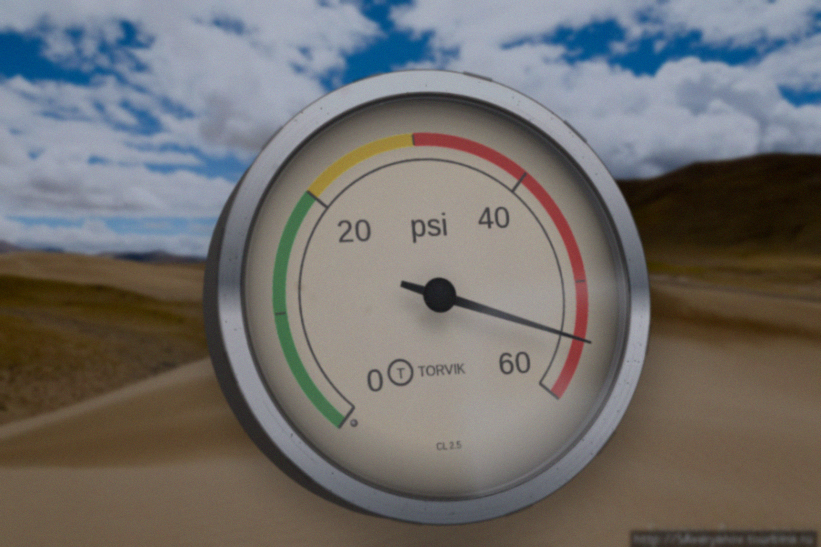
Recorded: 55 psi
